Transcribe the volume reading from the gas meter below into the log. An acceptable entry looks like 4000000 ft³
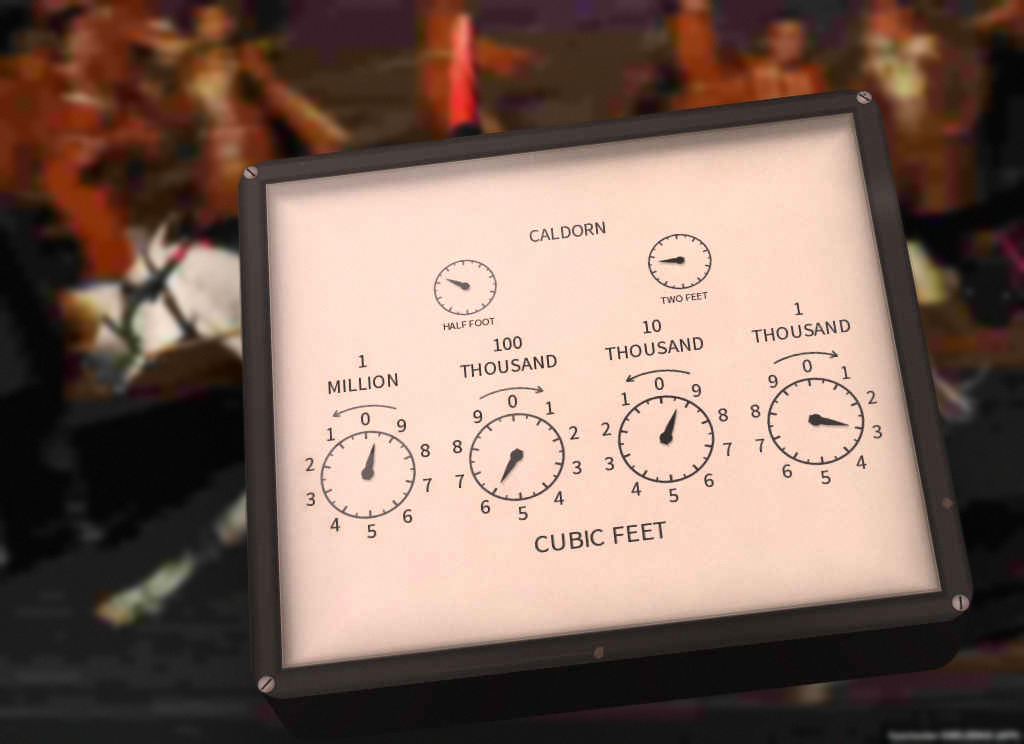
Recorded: 959300 ft³
